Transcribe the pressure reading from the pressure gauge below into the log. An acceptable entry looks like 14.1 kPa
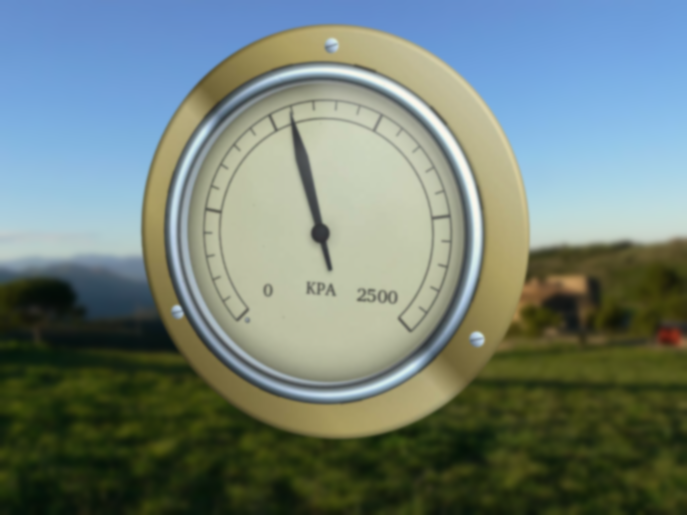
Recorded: 1100 kPa
